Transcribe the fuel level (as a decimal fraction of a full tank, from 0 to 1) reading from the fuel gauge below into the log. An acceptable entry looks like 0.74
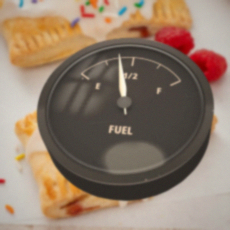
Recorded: 0.375
